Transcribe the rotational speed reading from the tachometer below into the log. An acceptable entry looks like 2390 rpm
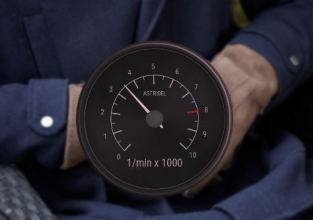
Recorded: 3500 rpm
